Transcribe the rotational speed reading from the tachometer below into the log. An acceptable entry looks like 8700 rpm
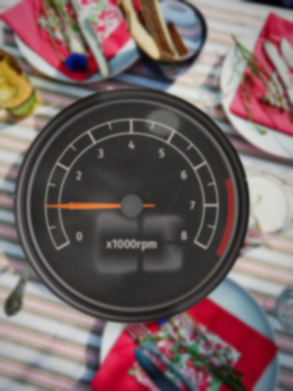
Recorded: 1000 rpm
